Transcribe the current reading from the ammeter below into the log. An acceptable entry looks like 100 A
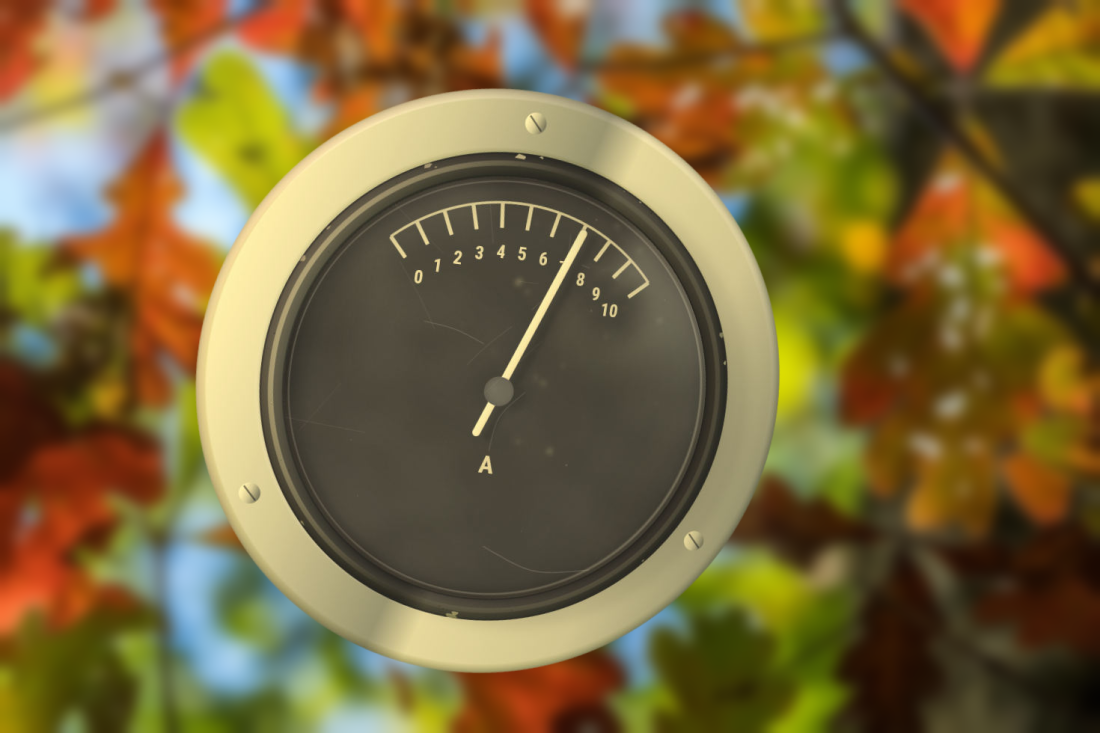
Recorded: 7 A
